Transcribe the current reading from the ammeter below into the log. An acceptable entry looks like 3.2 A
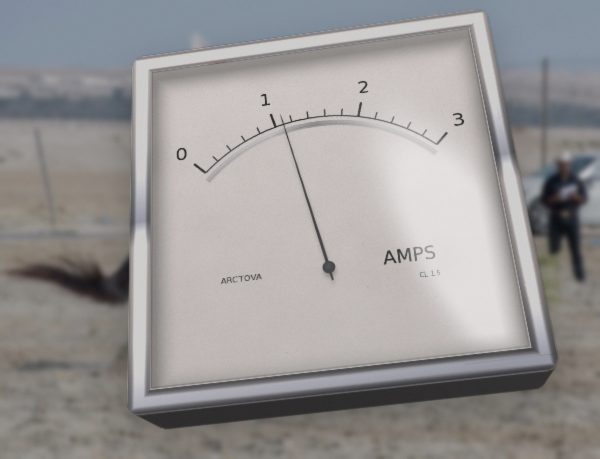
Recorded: 1.1 A
